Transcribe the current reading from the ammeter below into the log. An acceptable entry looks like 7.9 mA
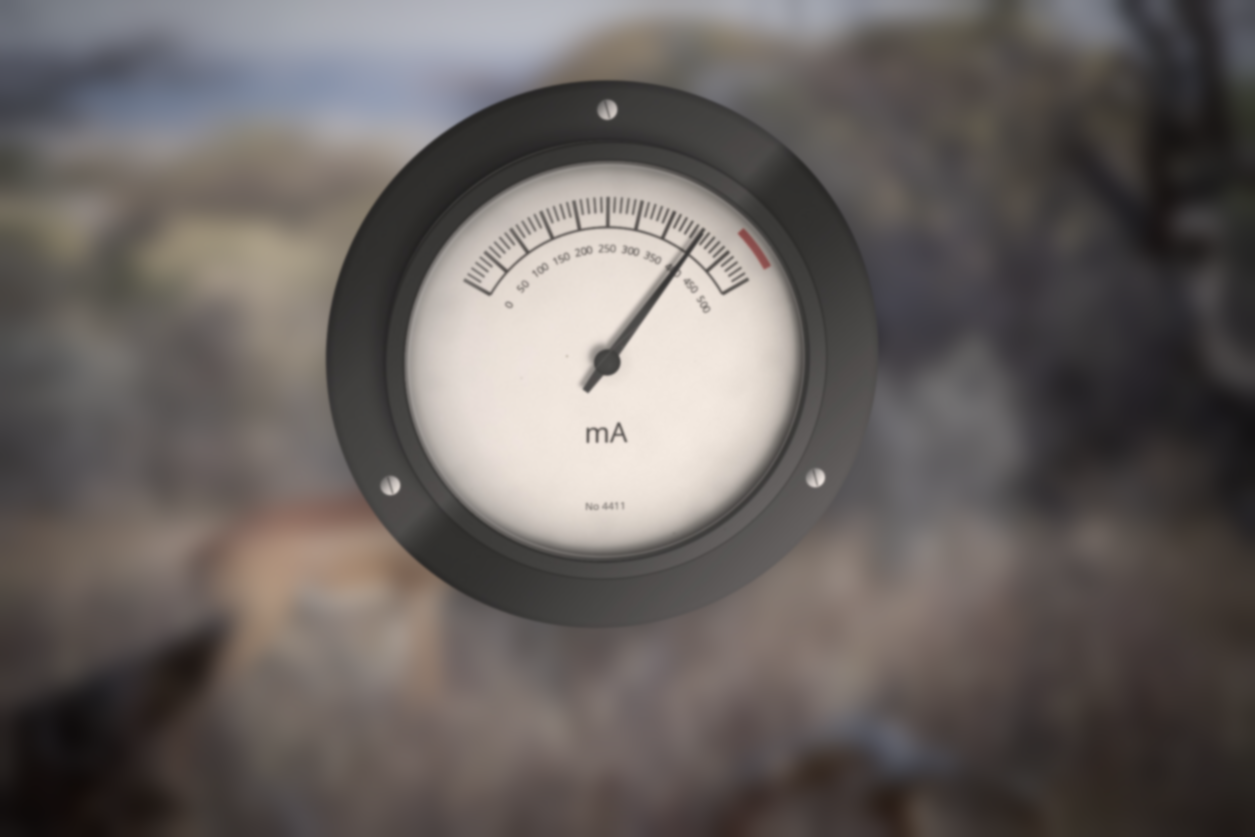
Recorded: 400 mA
